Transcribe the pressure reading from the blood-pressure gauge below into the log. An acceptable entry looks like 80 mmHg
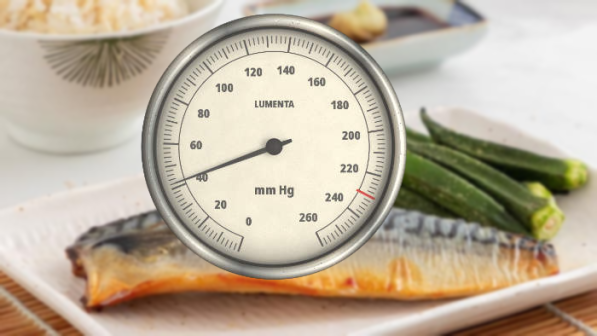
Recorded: 42 mmHg
